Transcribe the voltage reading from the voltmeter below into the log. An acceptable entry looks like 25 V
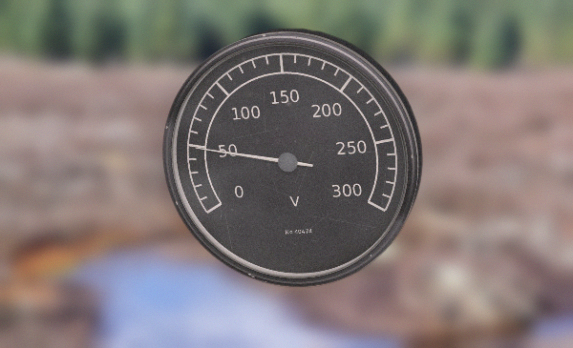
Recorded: 50 V
